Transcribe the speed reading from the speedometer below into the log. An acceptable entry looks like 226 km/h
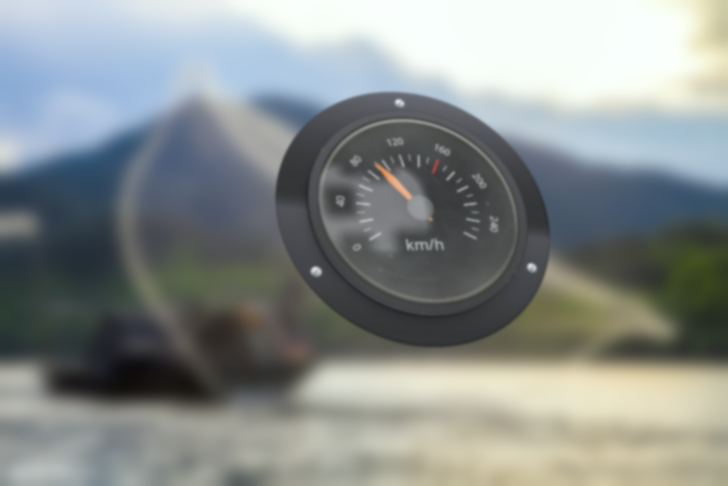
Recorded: 90 km/h
